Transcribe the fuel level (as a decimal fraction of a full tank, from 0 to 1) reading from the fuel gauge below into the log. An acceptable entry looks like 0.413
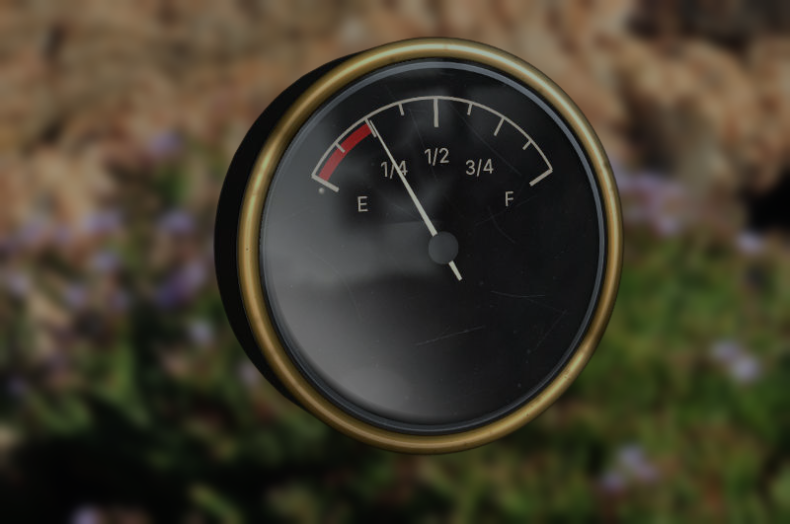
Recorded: 0.25
